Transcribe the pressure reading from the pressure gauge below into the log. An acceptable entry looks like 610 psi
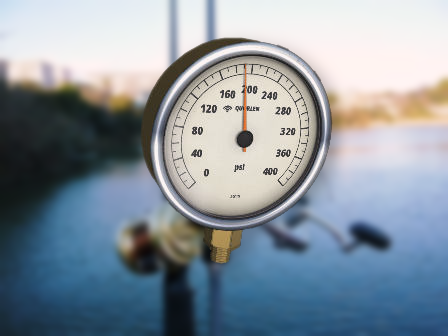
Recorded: 190 psi
